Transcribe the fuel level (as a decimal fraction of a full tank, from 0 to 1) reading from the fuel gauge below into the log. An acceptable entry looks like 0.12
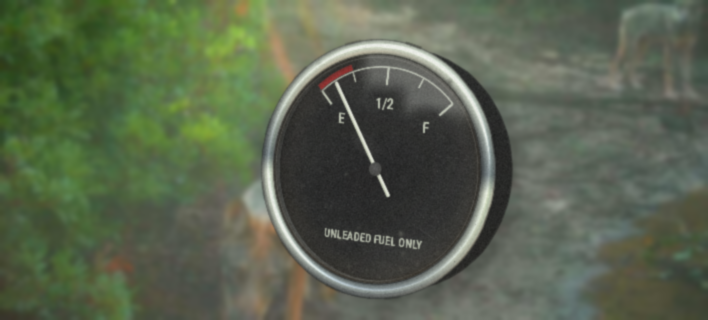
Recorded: 0.125
